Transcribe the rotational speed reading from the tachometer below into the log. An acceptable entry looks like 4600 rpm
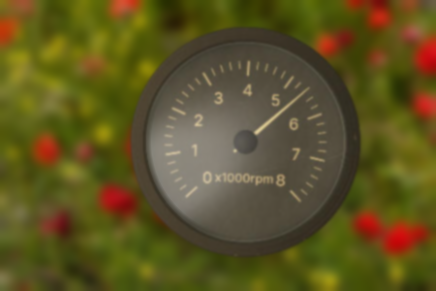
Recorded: 5400 rpm
